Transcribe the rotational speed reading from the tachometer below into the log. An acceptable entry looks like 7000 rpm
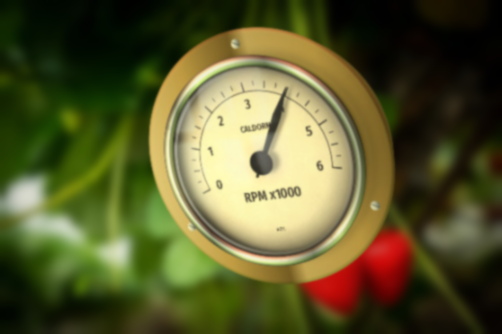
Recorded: 4000 rpm
